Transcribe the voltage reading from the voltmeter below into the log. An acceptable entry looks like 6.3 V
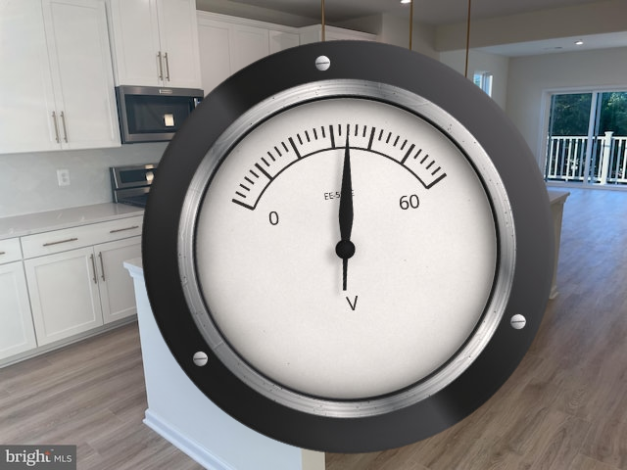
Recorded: 34 V
